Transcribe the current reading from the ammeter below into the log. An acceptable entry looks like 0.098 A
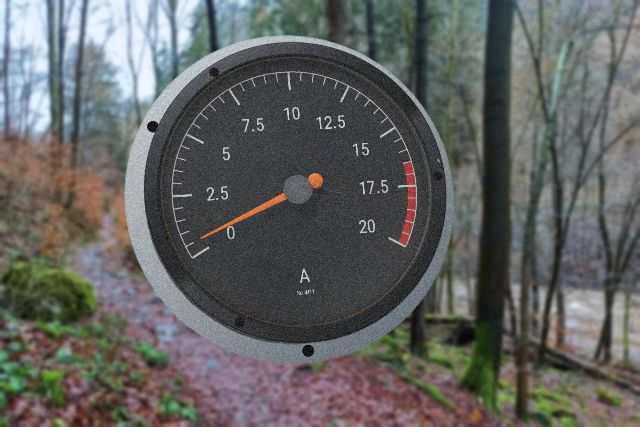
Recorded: 0.5 A
